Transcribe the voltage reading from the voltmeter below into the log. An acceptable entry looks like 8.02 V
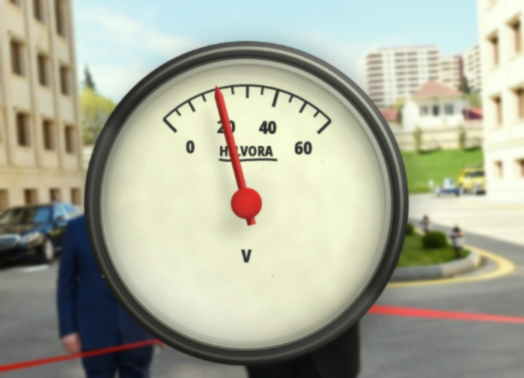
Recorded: 20 V
